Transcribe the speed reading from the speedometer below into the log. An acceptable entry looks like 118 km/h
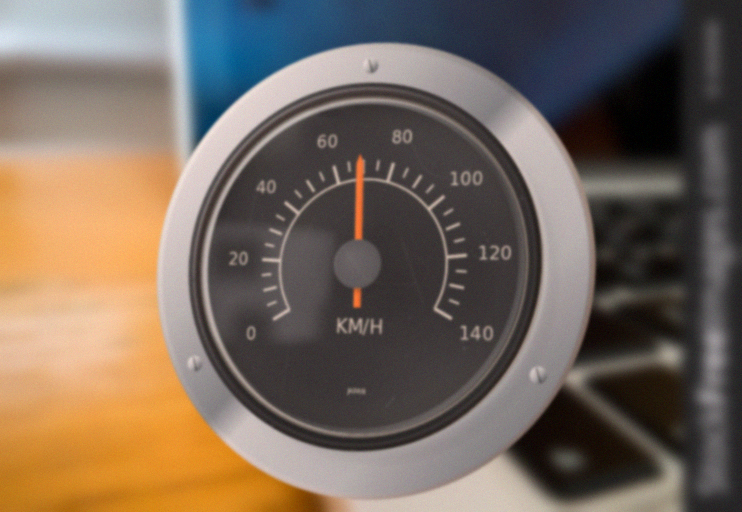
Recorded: 70 km/h
